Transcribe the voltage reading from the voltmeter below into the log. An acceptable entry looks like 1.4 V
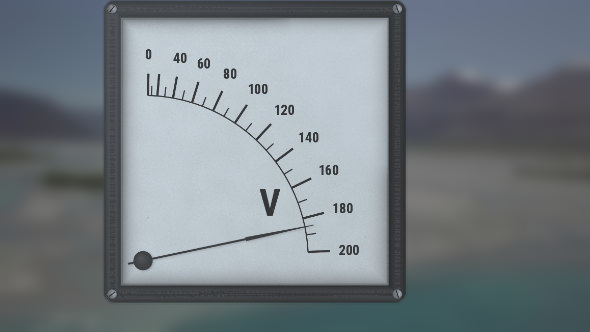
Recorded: 185 V
